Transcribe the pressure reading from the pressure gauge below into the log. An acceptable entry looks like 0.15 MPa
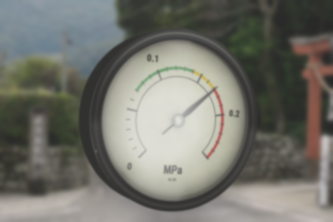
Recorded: 0.17 MPa
